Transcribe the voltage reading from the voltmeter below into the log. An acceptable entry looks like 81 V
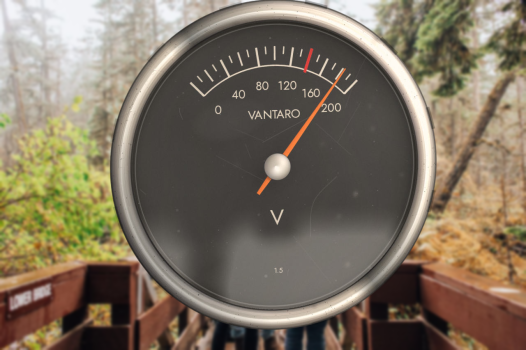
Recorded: 180 V
